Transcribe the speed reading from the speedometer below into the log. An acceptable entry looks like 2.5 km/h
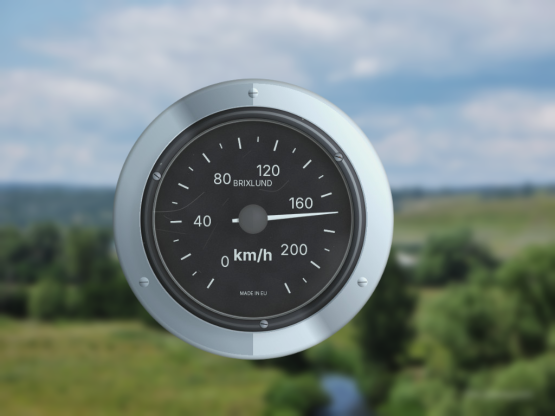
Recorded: 170 km/h
